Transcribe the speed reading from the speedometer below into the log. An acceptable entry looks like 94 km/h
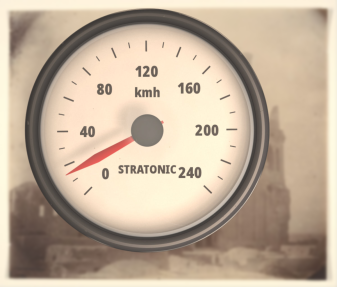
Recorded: 15 km/h
